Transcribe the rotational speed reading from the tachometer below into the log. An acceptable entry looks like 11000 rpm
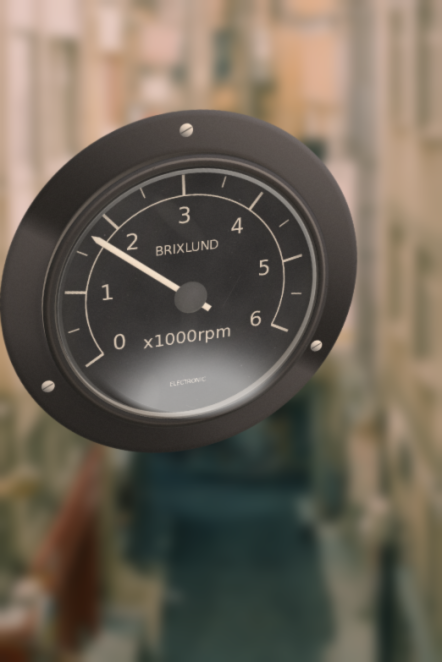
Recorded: 1750 rpm
